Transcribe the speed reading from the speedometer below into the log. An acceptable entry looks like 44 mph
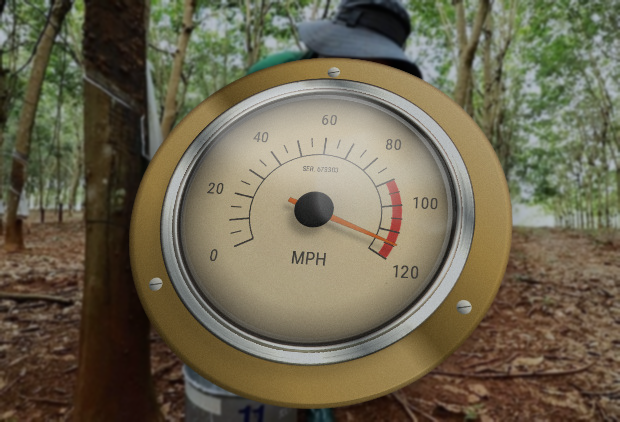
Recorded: 115 mph
